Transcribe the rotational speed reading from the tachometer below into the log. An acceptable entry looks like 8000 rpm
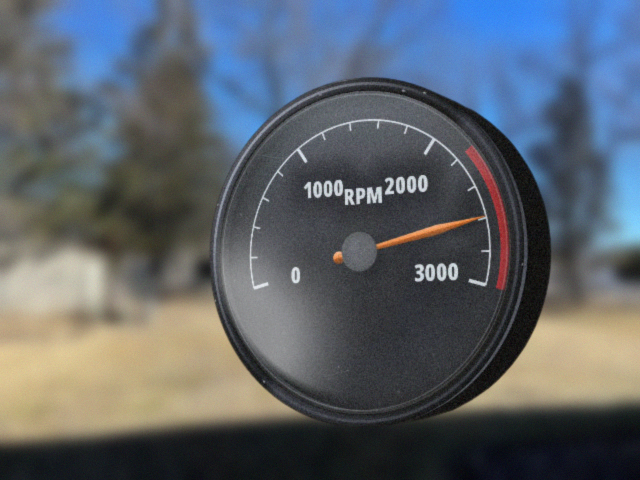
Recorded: 2600 rpm
